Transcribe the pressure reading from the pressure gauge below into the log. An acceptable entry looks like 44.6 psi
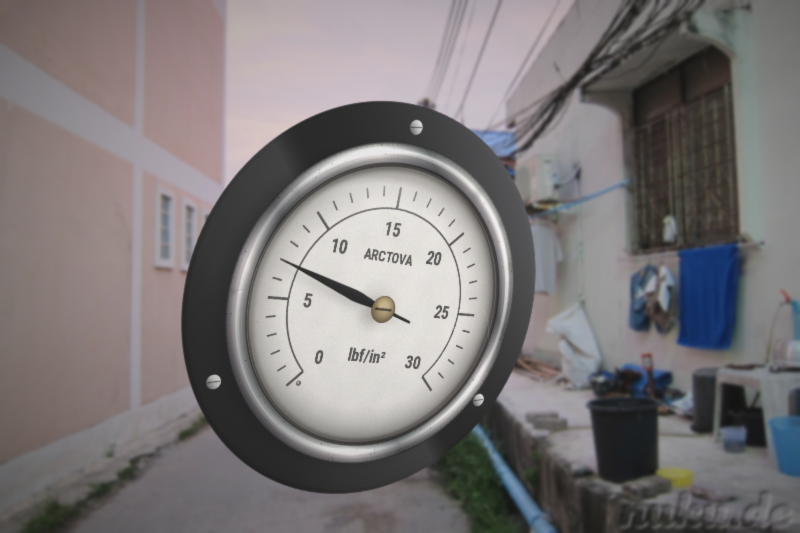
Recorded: 7 psi
